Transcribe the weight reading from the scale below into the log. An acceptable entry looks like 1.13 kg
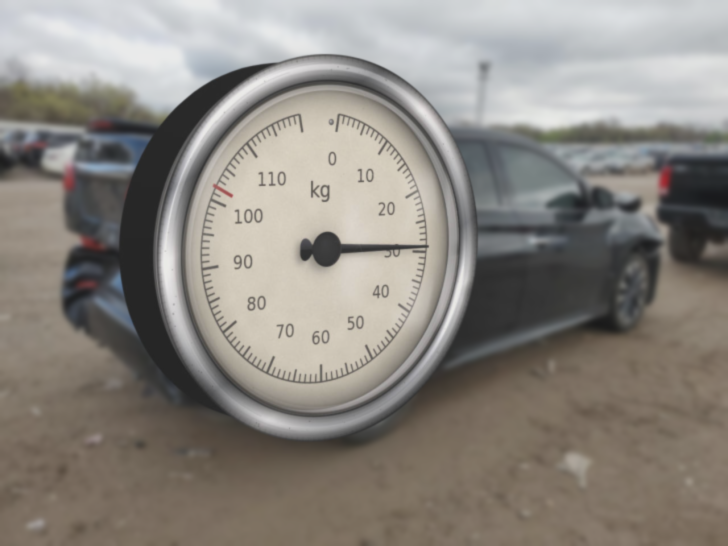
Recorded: 29 kg
